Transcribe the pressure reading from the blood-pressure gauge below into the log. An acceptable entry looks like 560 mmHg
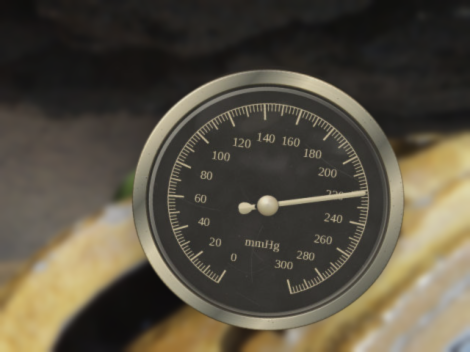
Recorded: 220 mmHg
